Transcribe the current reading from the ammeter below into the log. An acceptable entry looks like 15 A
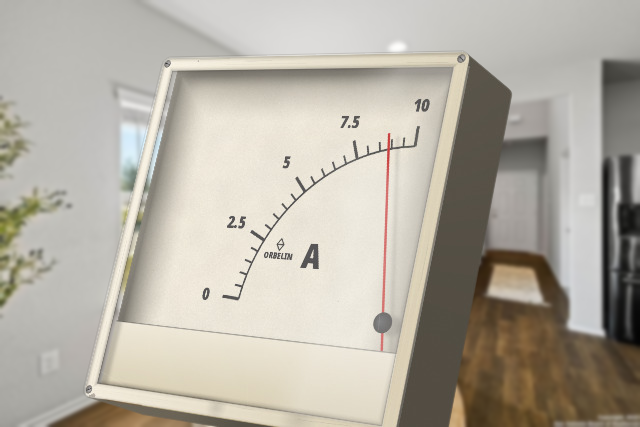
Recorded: 9 A
